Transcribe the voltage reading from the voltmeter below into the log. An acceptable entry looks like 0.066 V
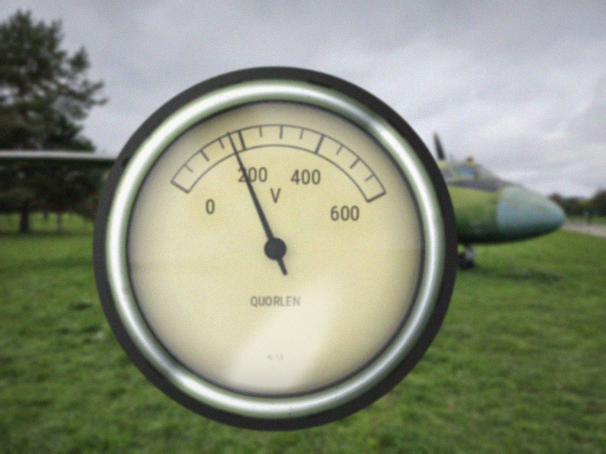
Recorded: 175 V
